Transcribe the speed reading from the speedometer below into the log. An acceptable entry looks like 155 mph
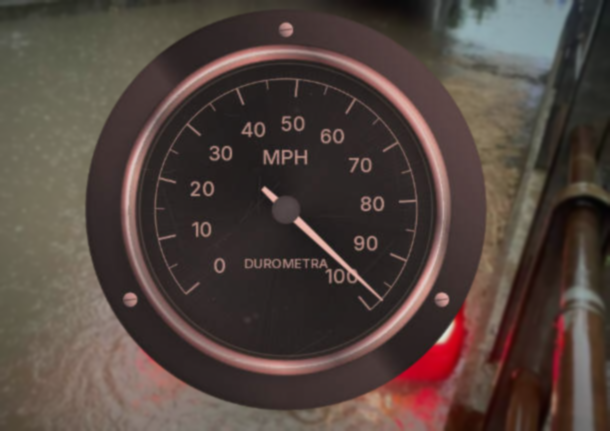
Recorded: 97.5 mph
